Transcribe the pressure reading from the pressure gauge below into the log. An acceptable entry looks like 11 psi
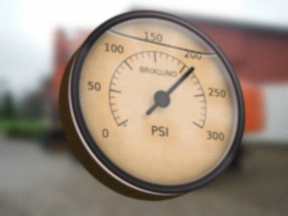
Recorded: 210 psi
